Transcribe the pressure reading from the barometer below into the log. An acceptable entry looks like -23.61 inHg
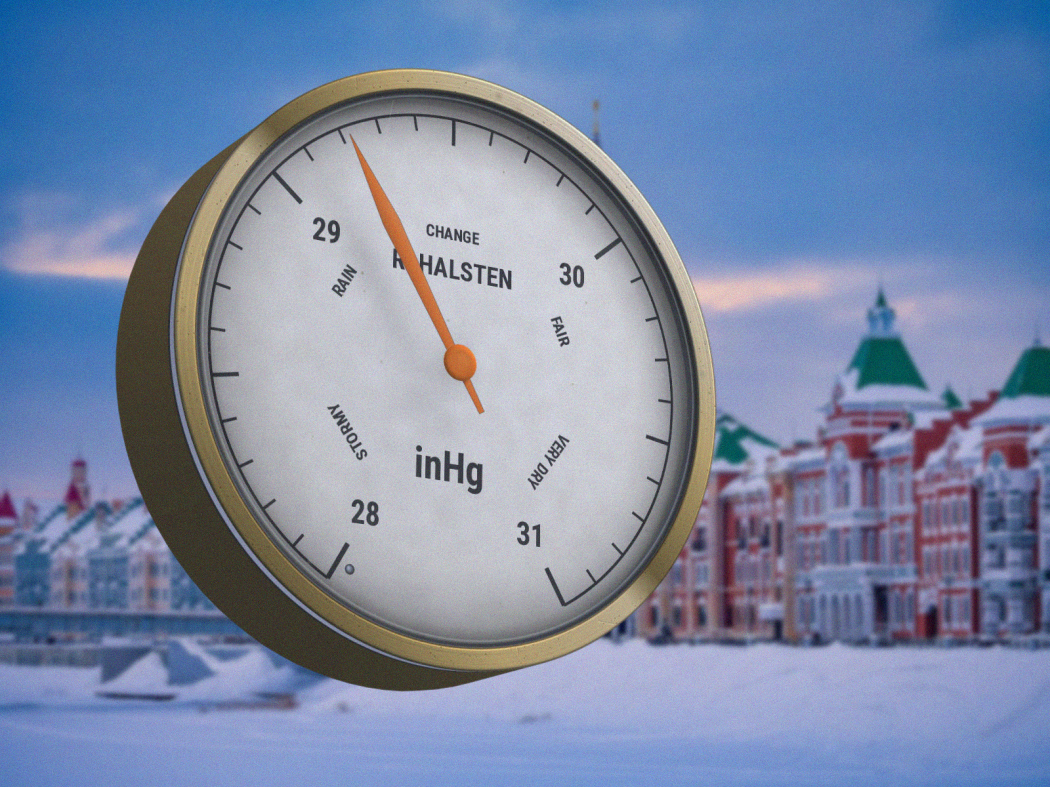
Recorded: 29.2 inHg
